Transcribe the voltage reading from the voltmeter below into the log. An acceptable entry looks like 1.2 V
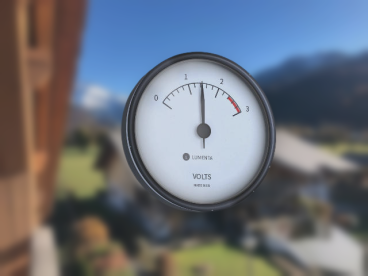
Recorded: 1.4 V
